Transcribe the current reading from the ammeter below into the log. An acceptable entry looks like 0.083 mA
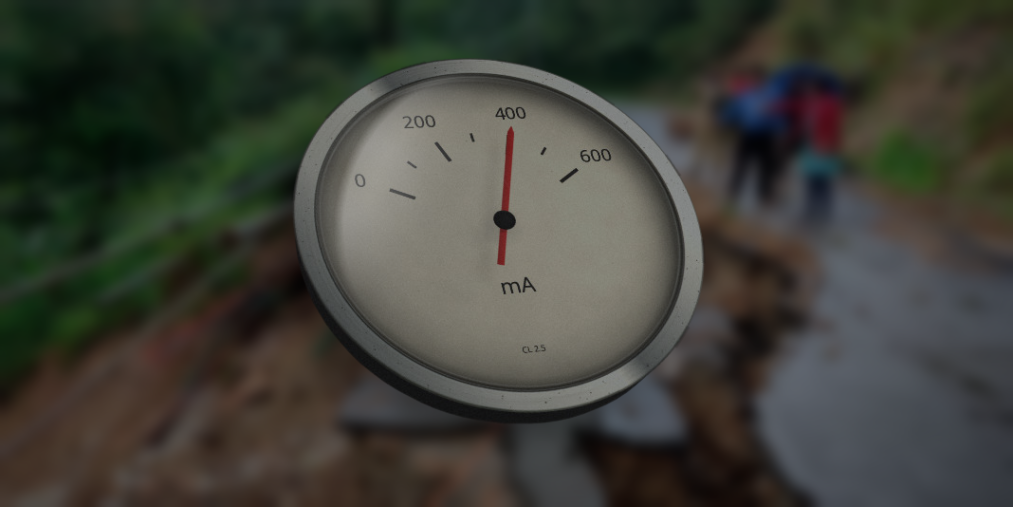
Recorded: 400 mA
